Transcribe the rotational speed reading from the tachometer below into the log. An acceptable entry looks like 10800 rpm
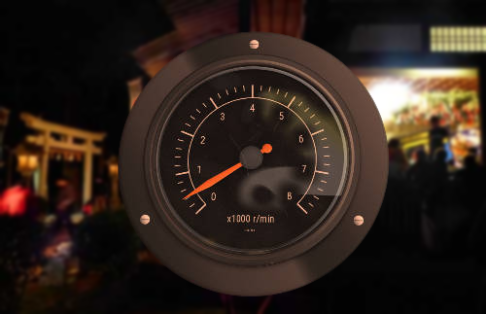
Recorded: 400 rpm
